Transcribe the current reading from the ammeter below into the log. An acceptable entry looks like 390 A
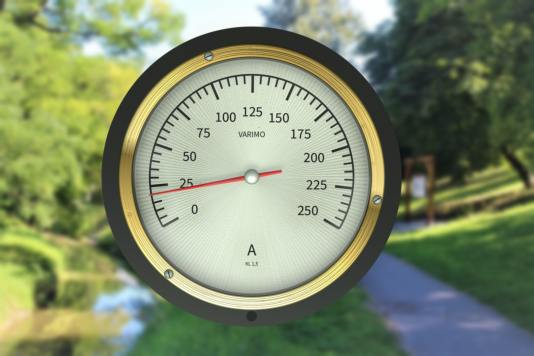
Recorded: 20 A
